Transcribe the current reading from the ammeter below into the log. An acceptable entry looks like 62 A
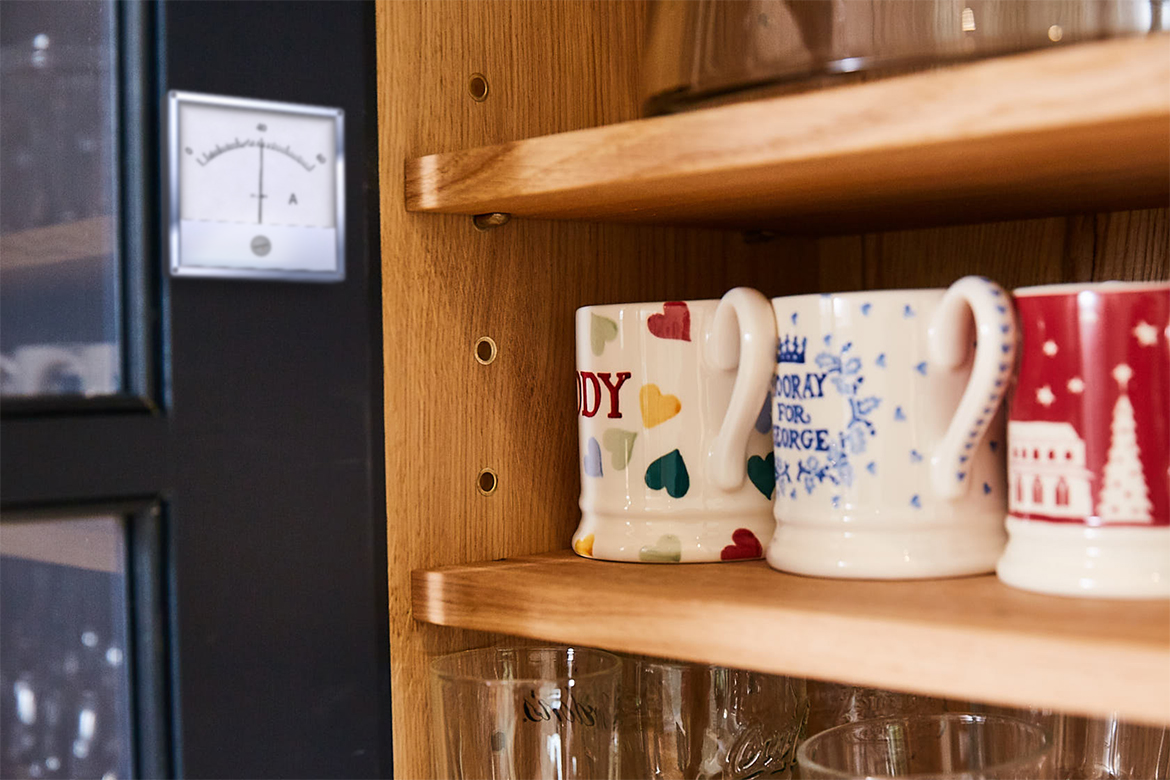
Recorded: 40 A
